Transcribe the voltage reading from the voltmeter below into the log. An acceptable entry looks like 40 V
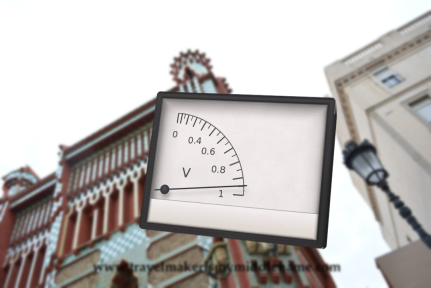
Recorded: 0.95 V
